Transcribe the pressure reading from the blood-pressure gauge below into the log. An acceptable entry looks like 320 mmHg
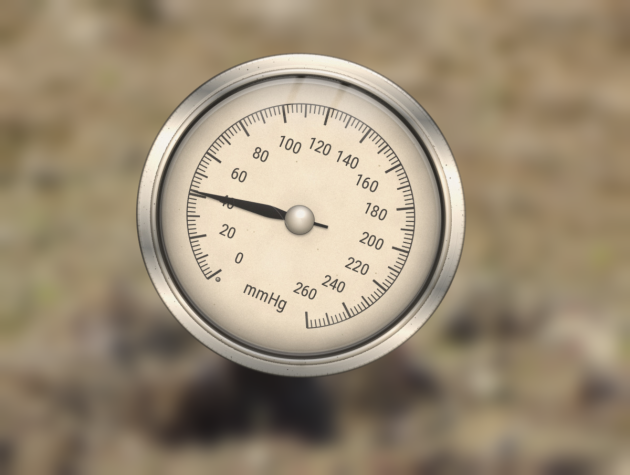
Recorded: 42 mmHg
